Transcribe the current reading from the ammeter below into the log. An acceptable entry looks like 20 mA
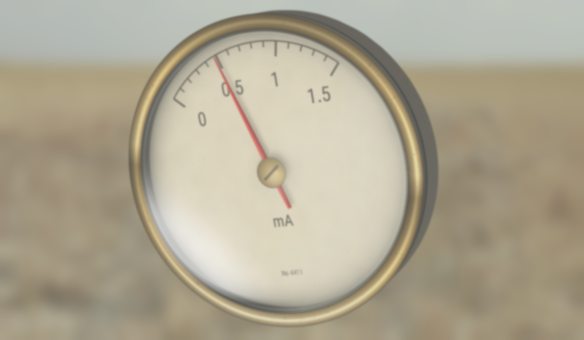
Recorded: 0.5 mA
